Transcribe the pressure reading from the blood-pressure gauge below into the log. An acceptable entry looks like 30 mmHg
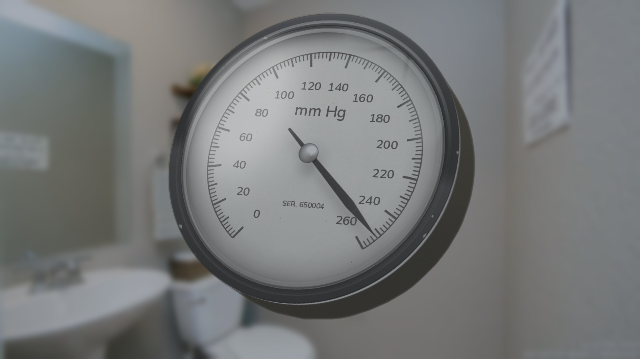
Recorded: 252 mmHg
